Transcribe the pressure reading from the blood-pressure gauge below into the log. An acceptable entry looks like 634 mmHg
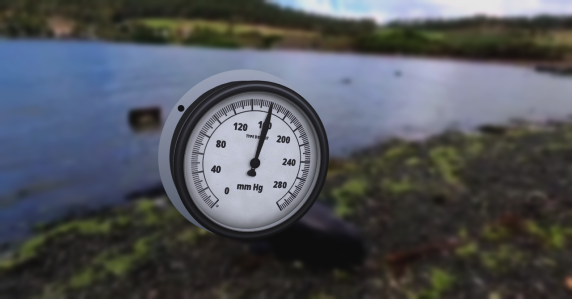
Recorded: 160 mmHg
